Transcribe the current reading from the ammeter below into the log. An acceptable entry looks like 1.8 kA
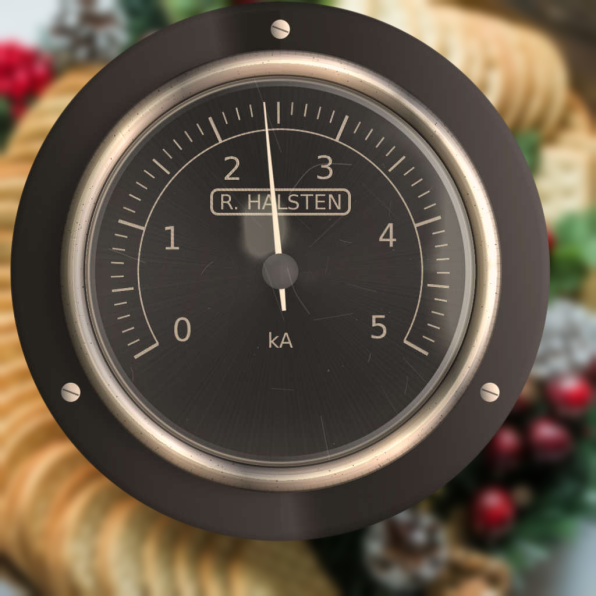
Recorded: 2.4 kA
